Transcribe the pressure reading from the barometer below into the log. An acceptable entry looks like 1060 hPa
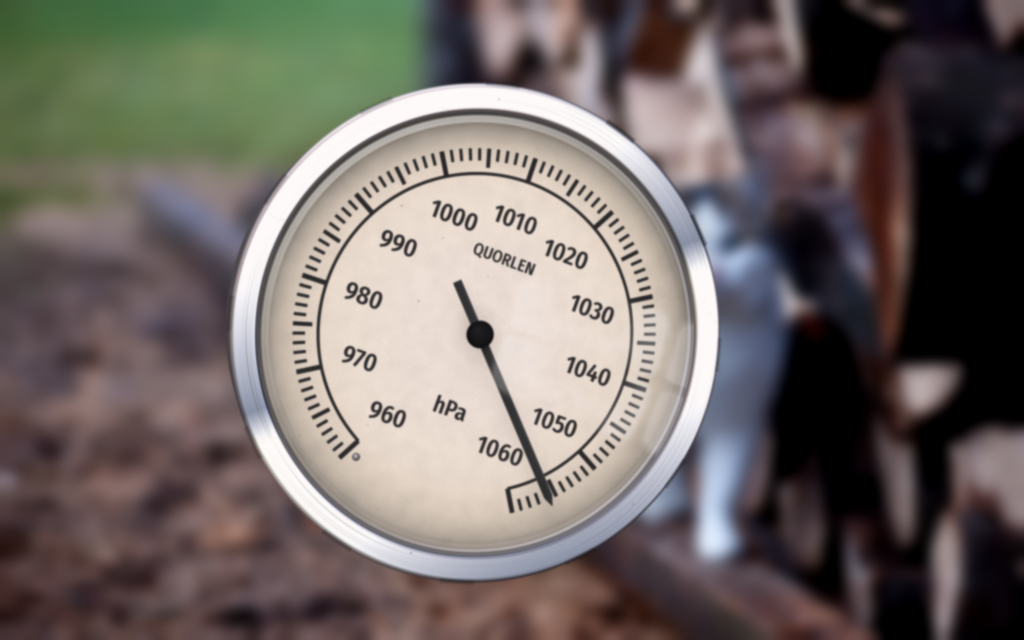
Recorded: 1056 hPa
